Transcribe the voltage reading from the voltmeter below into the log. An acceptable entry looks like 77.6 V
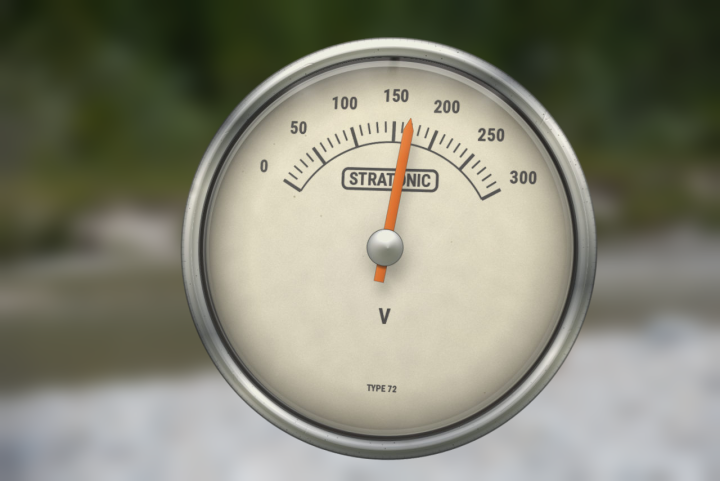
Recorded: 170 V
